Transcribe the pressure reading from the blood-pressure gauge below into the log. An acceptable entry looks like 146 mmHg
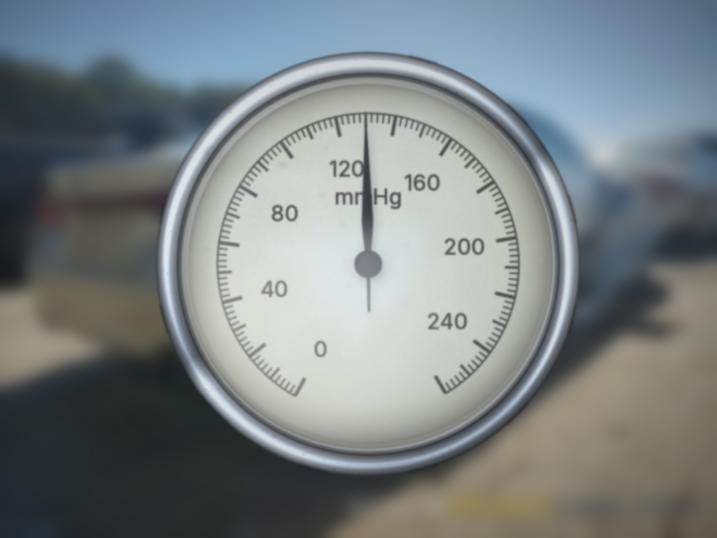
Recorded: 130 mmHg
